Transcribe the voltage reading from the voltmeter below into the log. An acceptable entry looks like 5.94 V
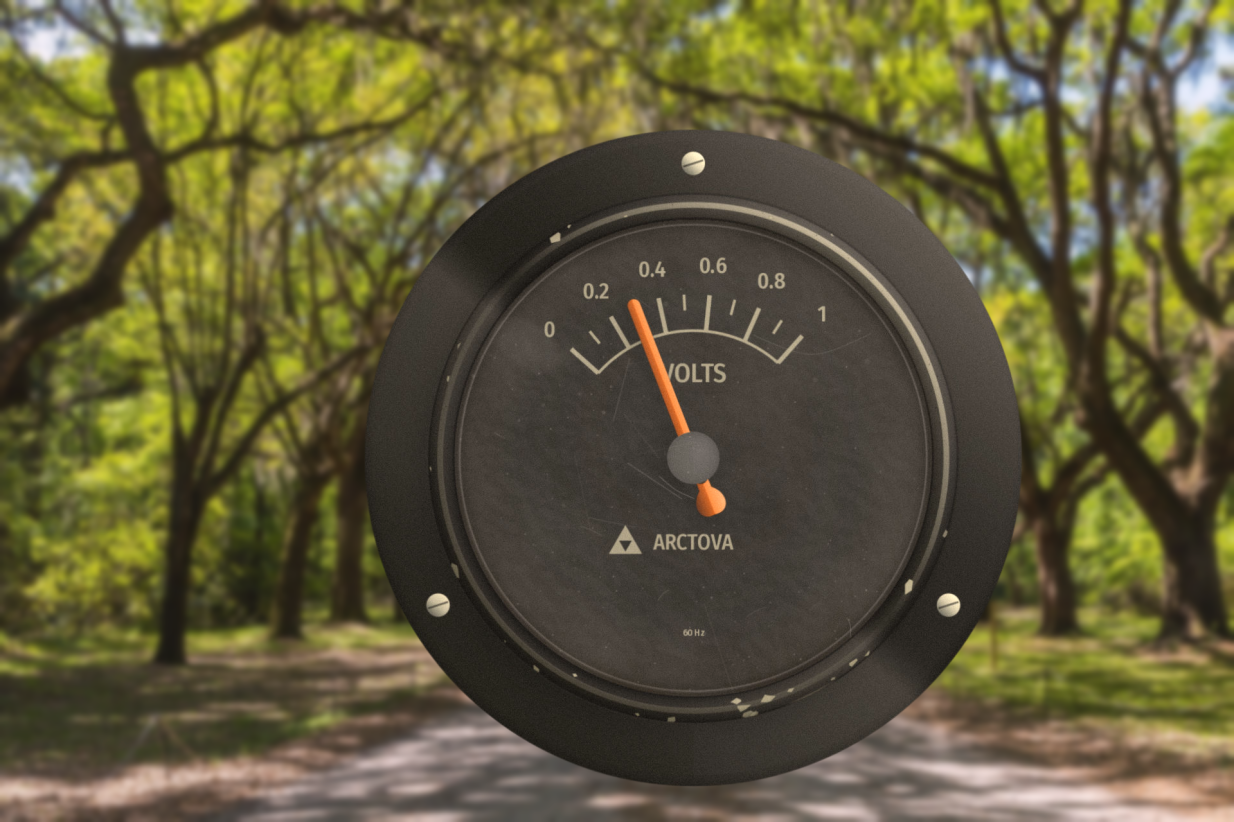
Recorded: 0.3 V
